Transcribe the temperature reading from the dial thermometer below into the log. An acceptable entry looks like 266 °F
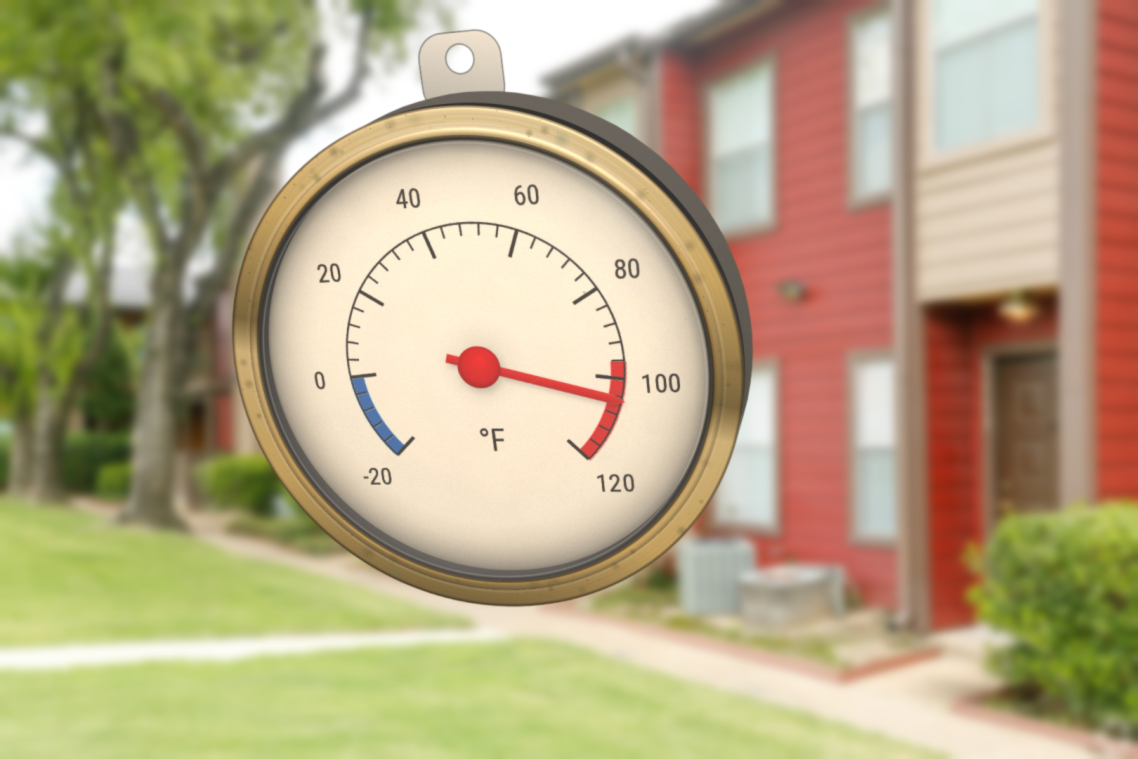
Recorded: 104 °F
